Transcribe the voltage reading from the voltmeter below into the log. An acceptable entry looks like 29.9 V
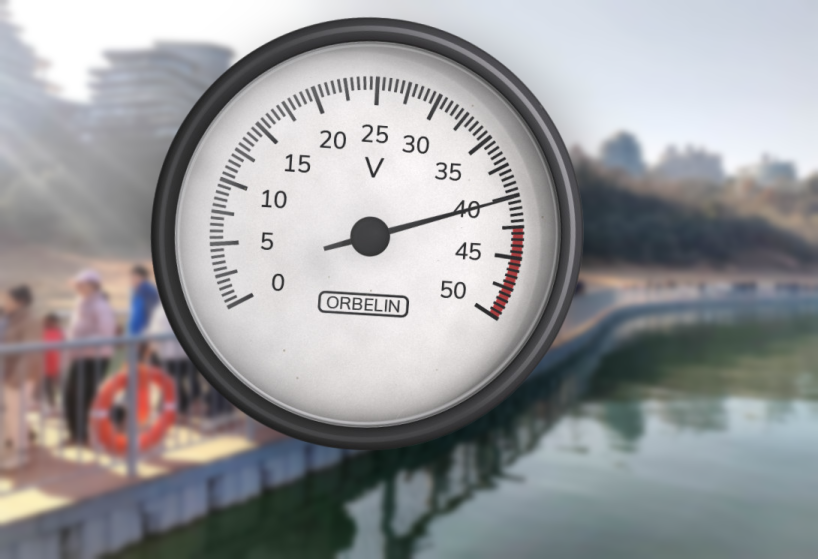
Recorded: 40 V
